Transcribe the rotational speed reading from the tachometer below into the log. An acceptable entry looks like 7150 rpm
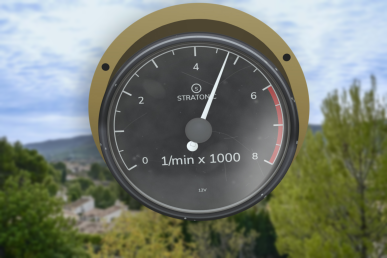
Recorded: 4750 rpm
